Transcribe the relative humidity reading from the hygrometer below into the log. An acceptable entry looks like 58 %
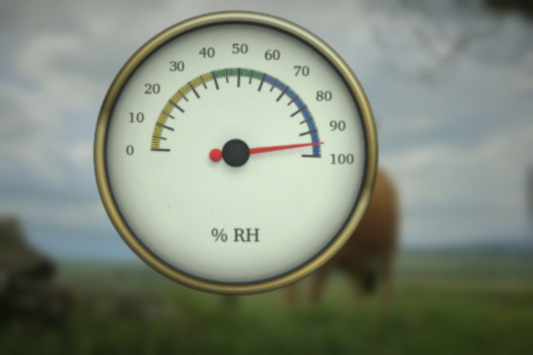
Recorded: 95 %
